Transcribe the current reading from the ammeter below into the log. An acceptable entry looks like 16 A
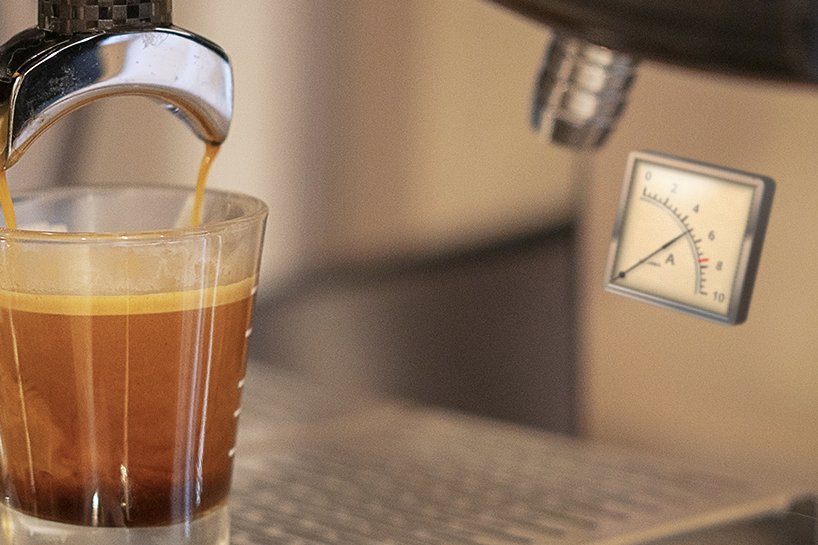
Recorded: 5 A
